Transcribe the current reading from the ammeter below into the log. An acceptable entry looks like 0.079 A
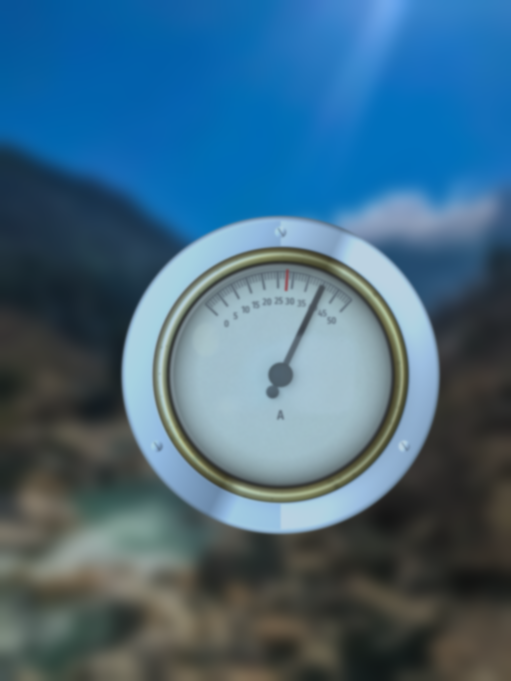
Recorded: 40 A
